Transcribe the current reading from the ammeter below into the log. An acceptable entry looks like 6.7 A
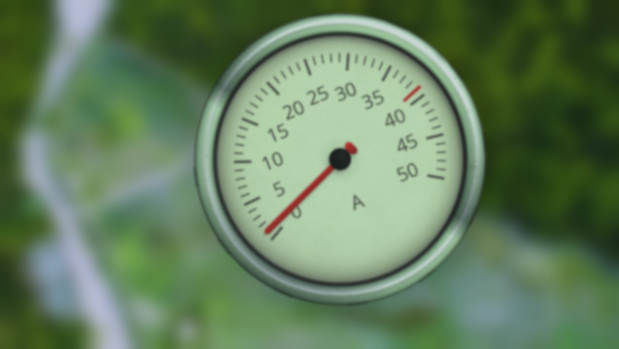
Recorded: 1 A
